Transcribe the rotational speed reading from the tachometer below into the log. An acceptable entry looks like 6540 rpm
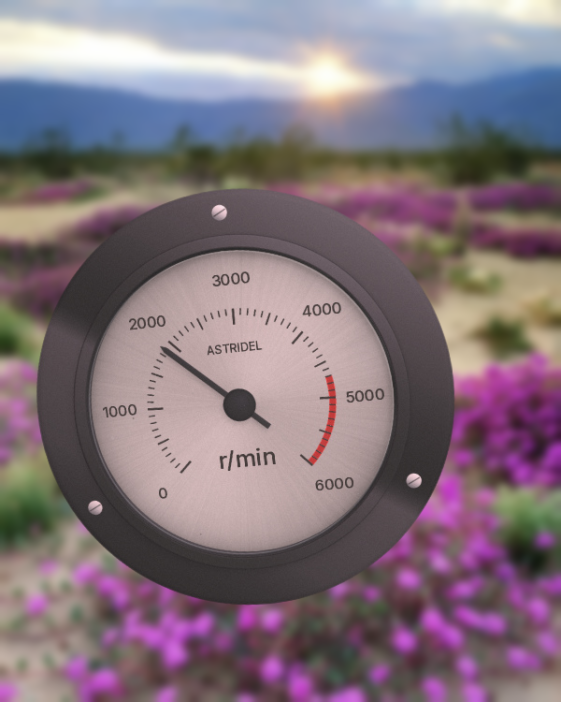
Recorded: 1900 rpm
